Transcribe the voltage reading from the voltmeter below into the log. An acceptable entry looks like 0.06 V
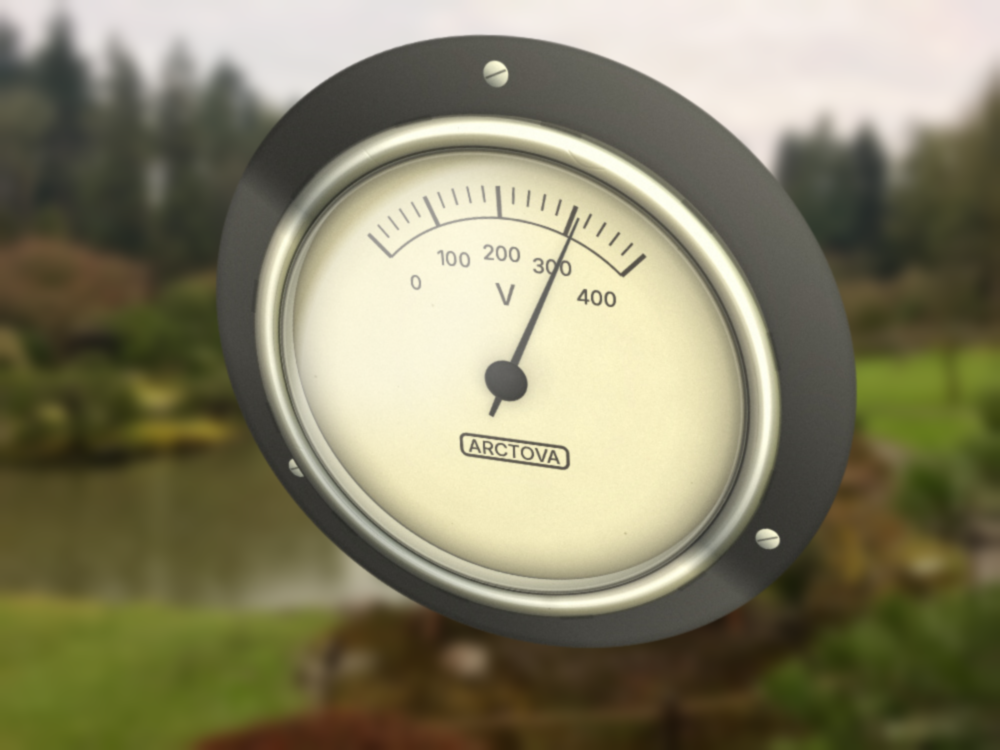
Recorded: 310 V
